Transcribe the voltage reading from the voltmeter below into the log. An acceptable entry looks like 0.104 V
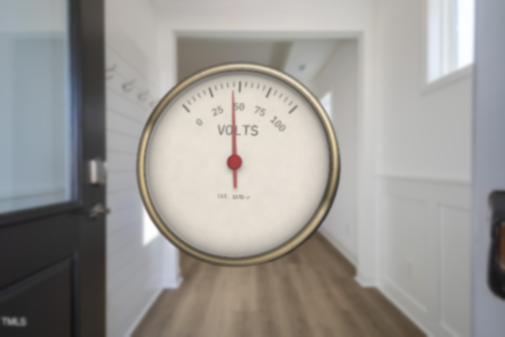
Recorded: 45 V
